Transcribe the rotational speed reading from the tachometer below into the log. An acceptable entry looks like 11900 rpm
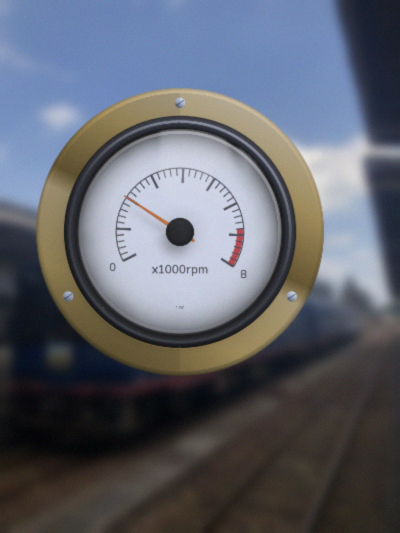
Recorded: 2000 rpm
